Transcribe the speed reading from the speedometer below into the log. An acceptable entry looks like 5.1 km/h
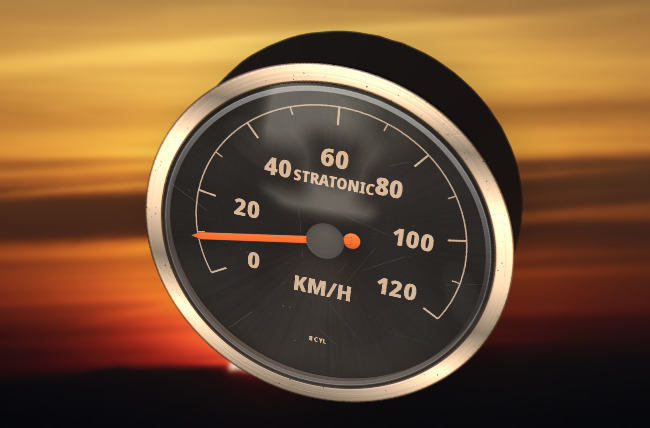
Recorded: 10 km/h
